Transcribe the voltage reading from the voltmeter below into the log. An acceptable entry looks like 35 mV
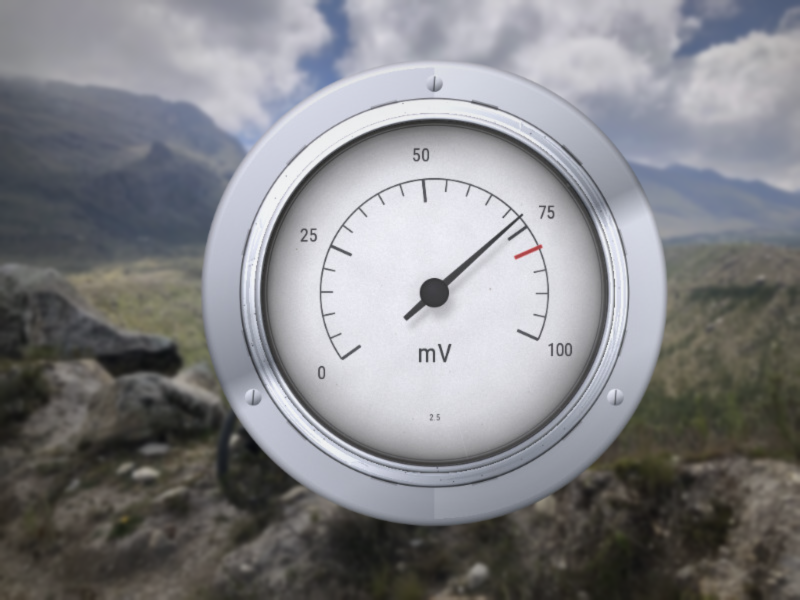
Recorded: 72.5 mV
